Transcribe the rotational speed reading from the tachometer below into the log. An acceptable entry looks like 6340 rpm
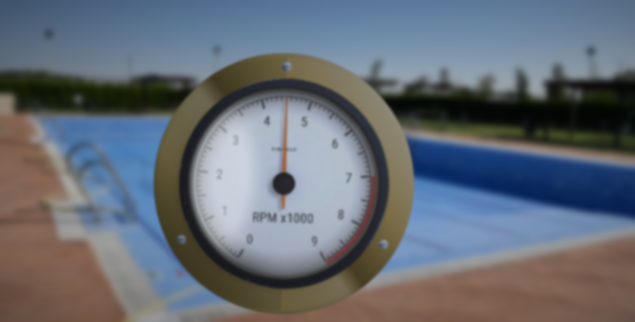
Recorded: 4500 rpm
